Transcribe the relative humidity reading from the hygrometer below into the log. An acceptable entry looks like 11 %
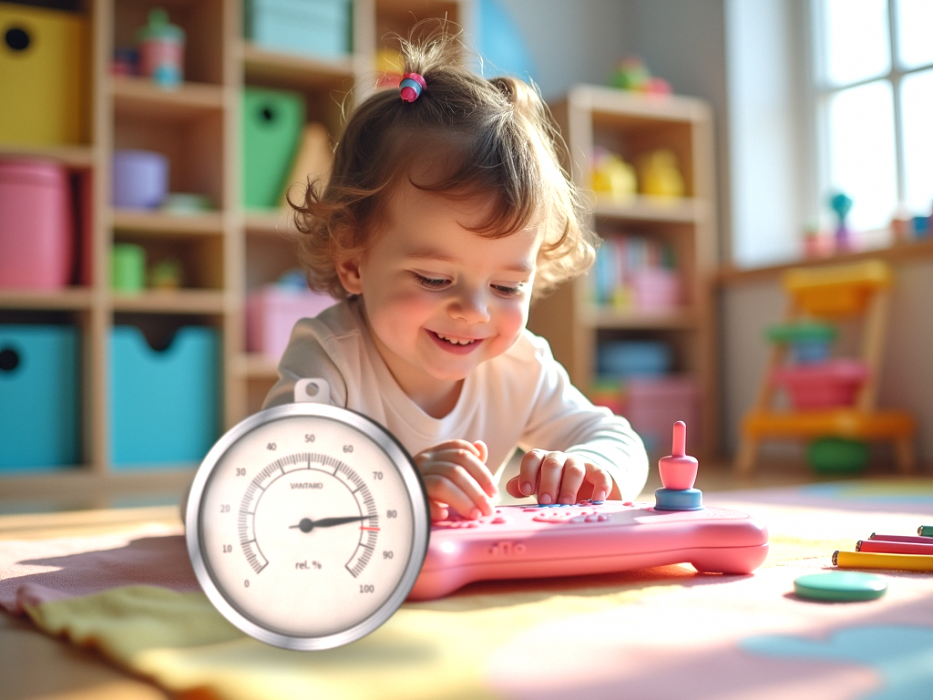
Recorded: 80 %
